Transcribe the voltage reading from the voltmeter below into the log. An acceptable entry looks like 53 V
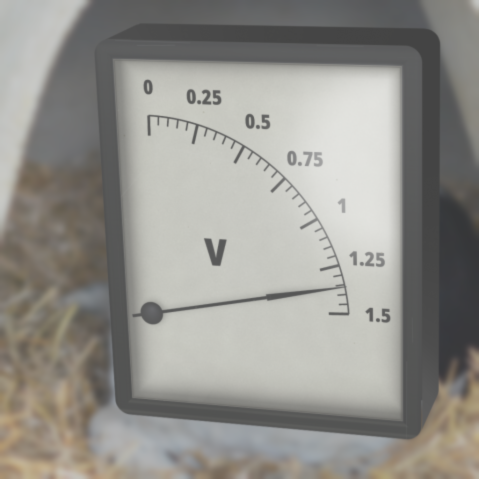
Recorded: 1.35 V
